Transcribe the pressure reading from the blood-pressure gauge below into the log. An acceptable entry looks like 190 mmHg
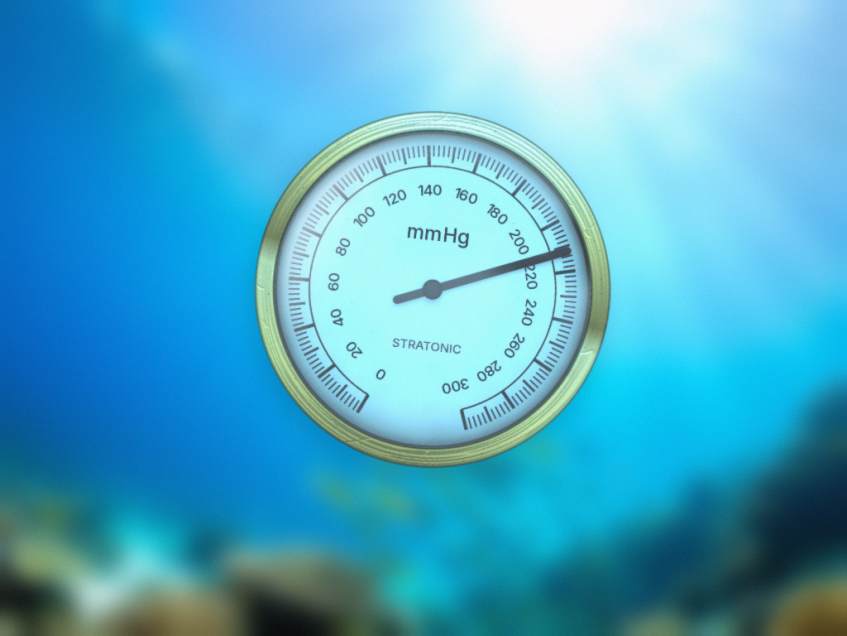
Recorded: 212 mmHg
